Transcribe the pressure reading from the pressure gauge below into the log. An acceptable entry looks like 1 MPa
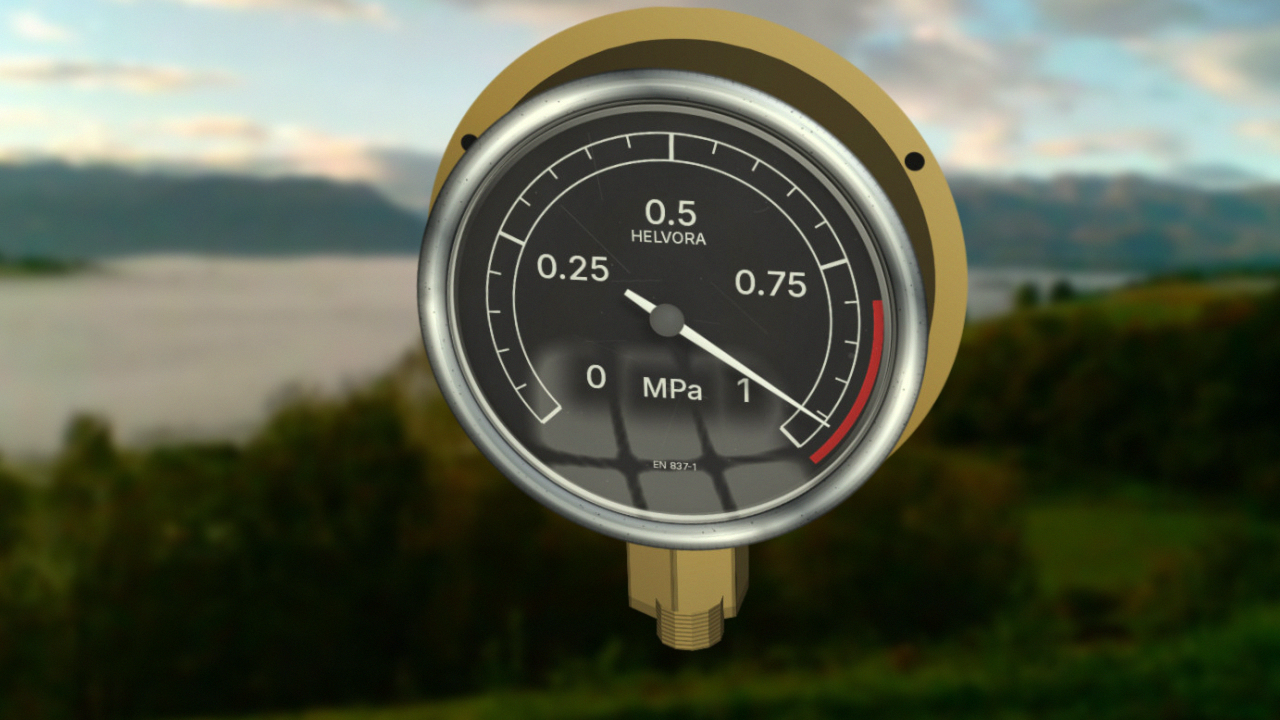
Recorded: 0.95 MPa
